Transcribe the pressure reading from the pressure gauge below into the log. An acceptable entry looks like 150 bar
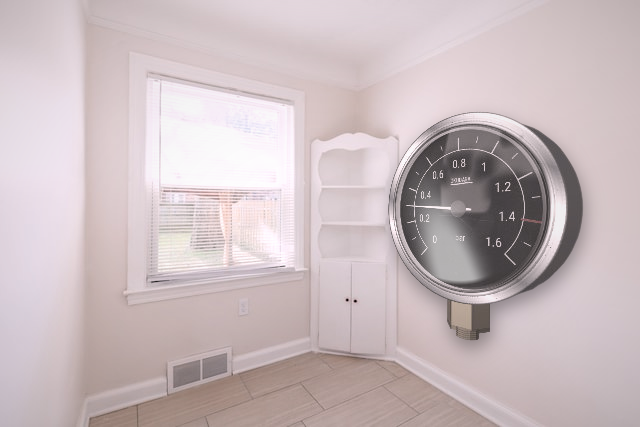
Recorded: 0.3 bar
